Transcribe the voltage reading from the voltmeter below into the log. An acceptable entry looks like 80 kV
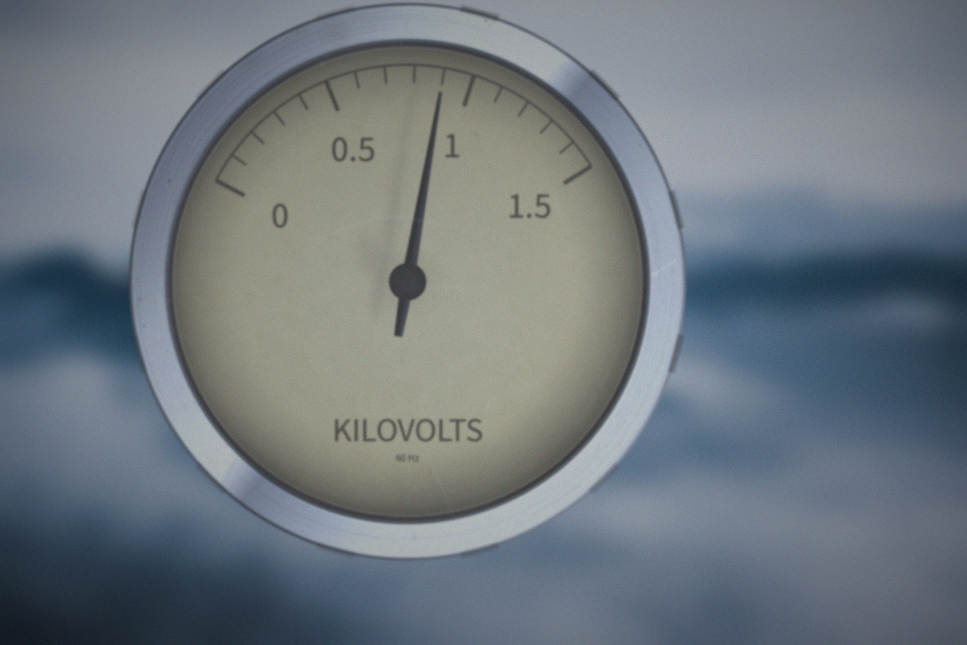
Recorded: 0.9 kV
